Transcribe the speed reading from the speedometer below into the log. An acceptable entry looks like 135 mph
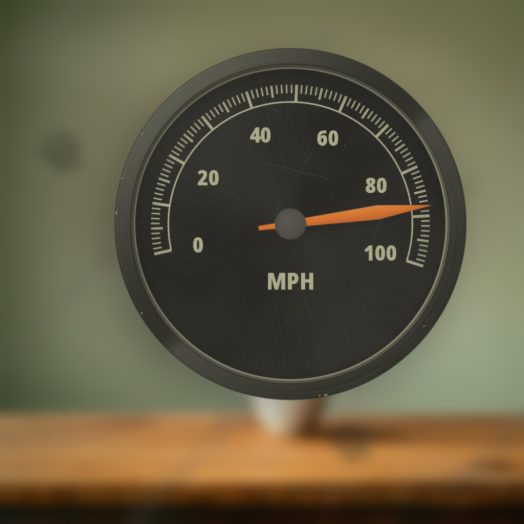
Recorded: 88 mph
